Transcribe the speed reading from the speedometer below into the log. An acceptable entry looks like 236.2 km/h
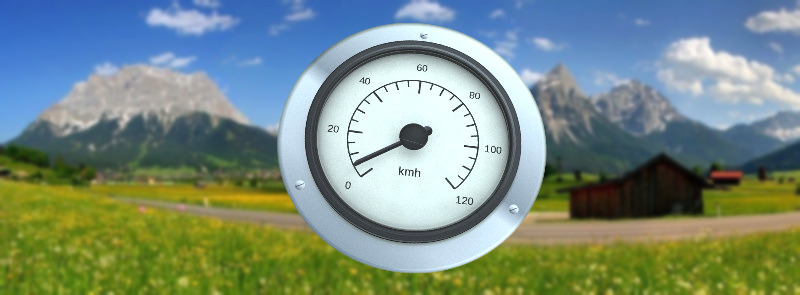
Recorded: 5 km/h
